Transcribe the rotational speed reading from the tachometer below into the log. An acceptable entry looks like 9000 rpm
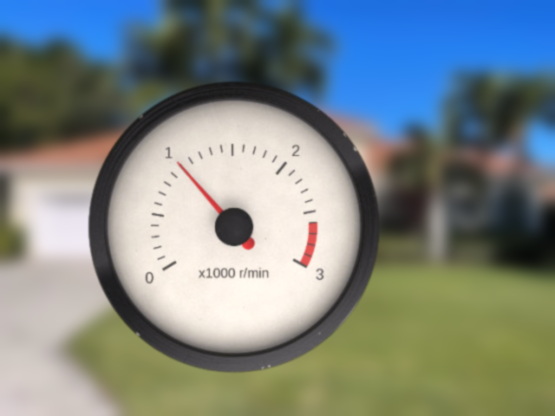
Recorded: 1000 rpm
